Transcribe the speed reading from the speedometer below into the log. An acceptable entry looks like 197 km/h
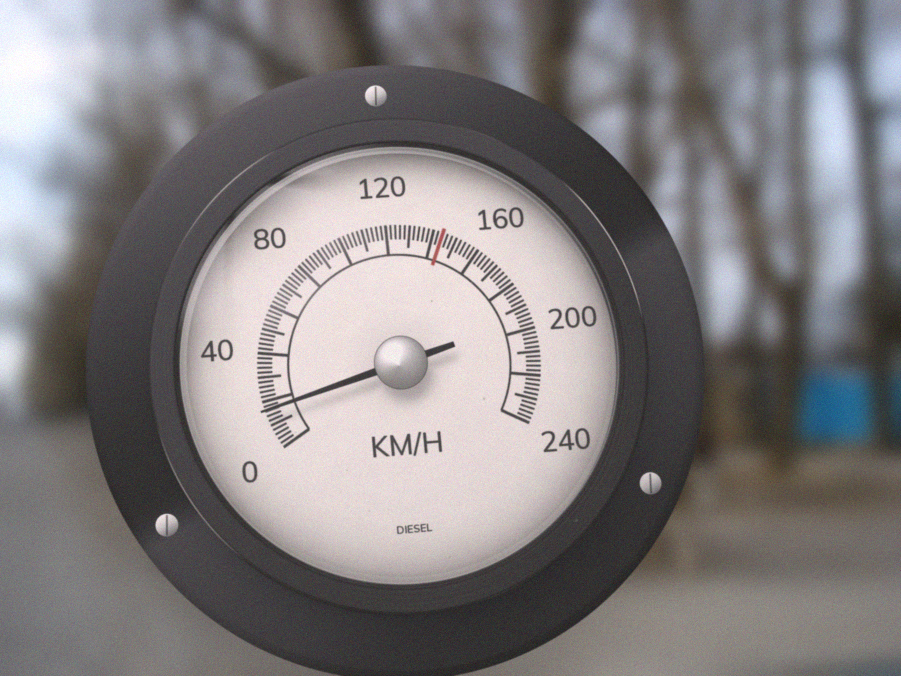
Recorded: 16 km/h
